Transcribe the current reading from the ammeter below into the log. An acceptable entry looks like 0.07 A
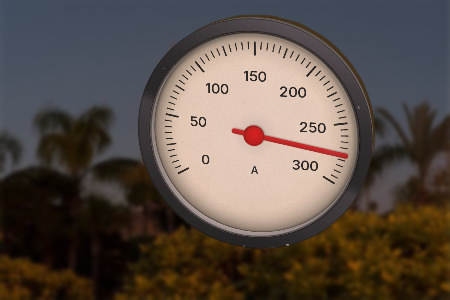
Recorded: 275 A
